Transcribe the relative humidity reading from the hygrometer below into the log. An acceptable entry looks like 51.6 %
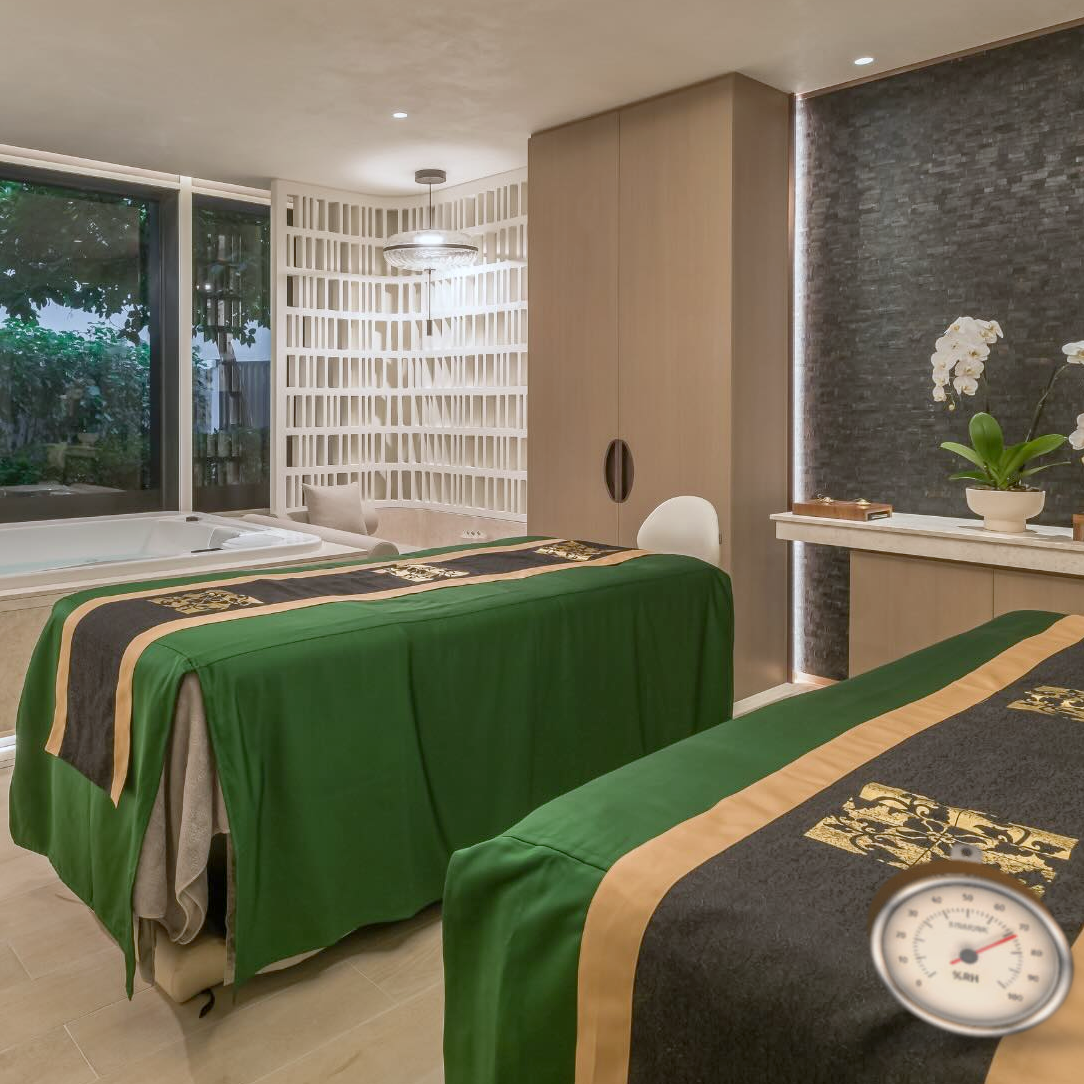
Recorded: 70 %
